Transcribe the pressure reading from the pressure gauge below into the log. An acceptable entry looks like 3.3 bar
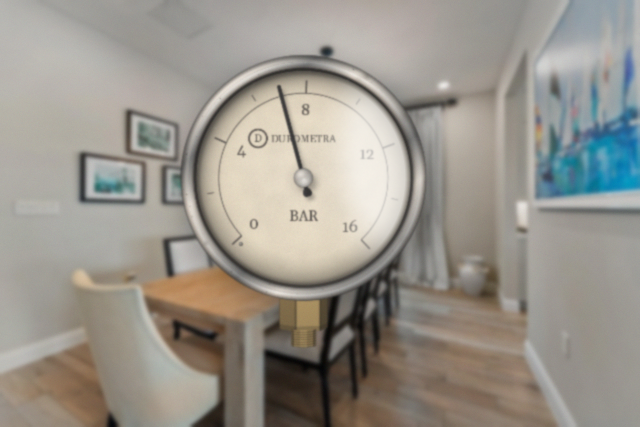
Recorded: 7 bar
